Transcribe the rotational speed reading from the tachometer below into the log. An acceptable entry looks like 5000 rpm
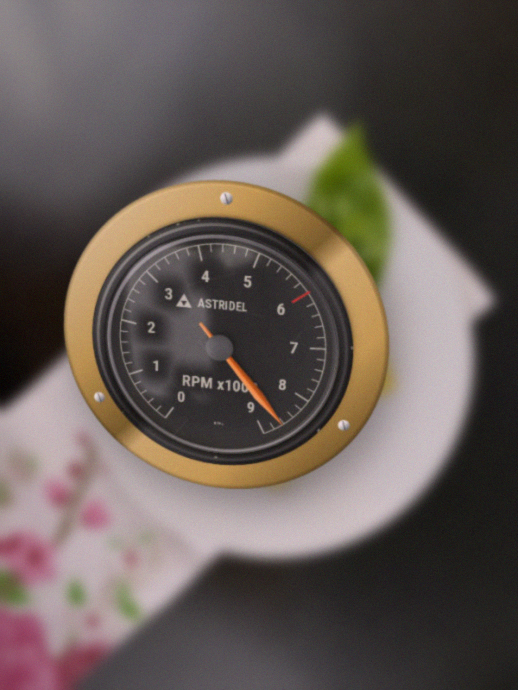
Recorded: 8600 rpm
